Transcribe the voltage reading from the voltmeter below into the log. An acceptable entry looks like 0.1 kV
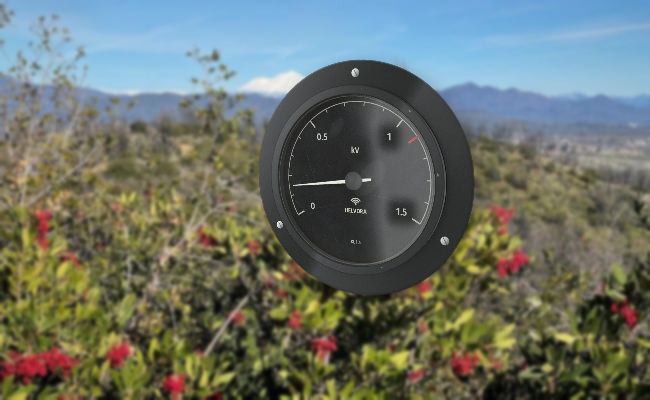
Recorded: 0.15 kV
